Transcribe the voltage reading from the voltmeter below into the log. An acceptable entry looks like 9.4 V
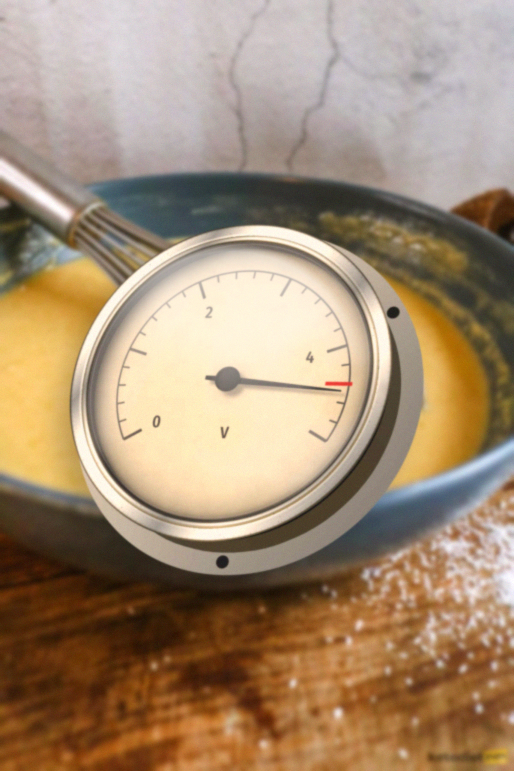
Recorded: 4.5 V
